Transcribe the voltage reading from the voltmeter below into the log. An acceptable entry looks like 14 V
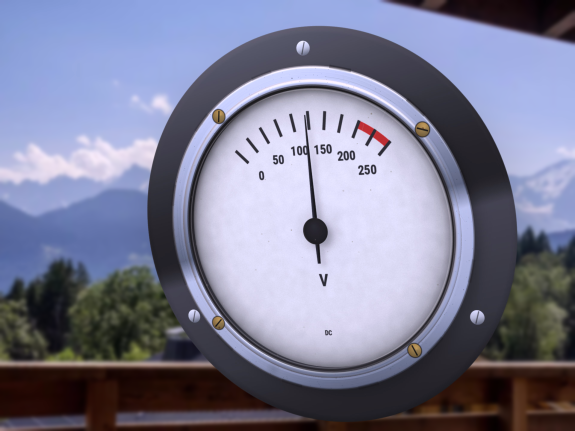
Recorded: 125 V
